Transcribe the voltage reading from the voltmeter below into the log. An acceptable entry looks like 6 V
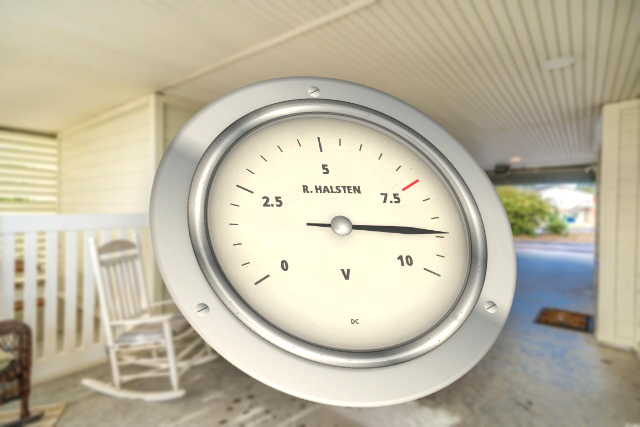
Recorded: 9 V
